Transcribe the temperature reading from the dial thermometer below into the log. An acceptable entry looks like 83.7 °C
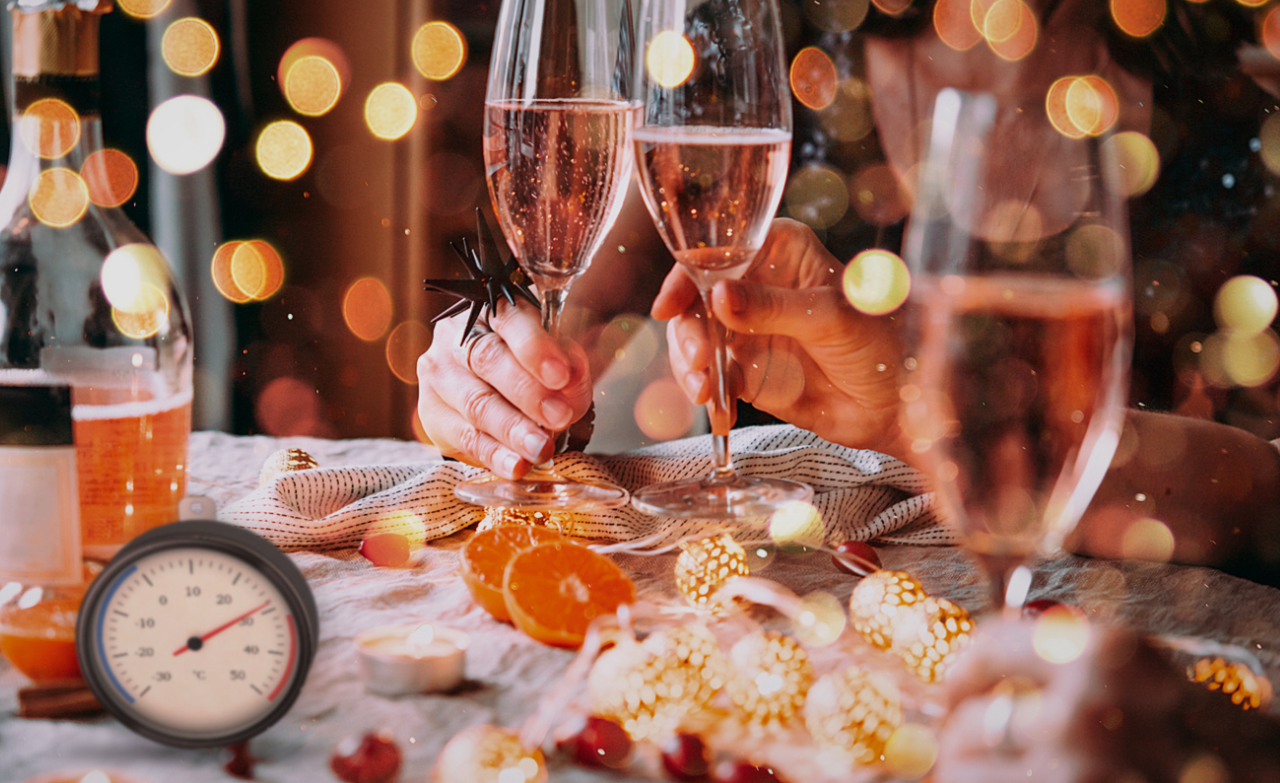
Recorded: 28 °C
